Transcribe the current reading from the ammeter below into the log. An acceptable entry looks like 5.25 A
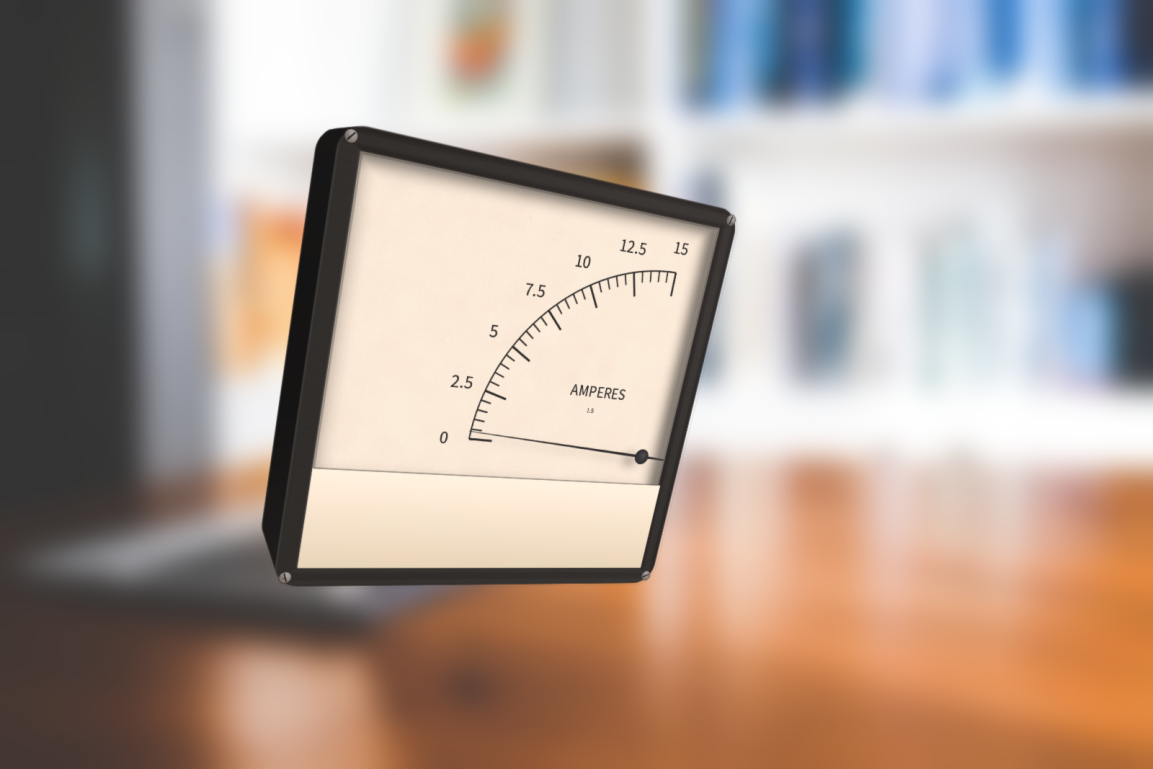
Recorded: 0.5 A
